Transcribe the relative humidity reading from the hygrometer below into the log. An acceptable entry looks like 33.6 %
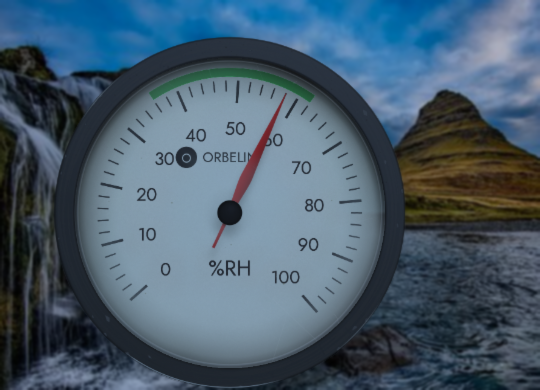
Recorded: 58 %
